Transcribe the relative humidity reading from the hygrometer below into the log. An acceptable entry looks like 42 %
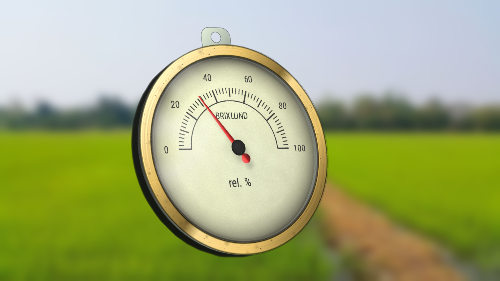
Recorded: 30 %
